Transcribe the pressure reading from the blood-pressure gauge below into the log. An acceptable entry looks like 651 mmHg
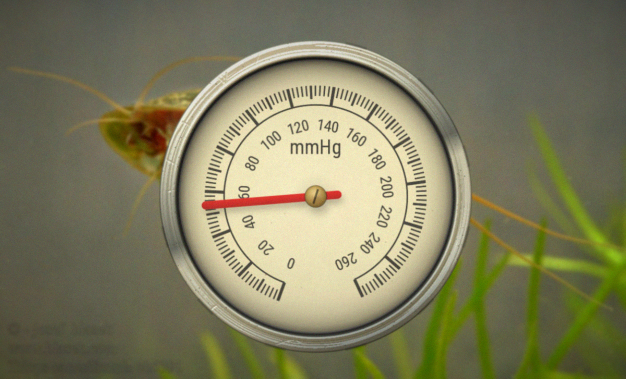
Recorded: 54 mmHg
